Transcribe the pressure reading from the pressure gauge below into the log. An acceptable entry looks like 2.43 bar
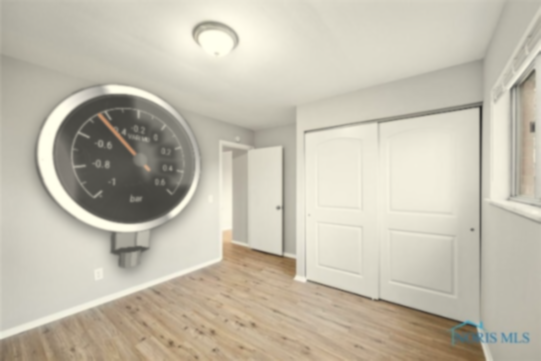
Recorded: -0.45 bar
